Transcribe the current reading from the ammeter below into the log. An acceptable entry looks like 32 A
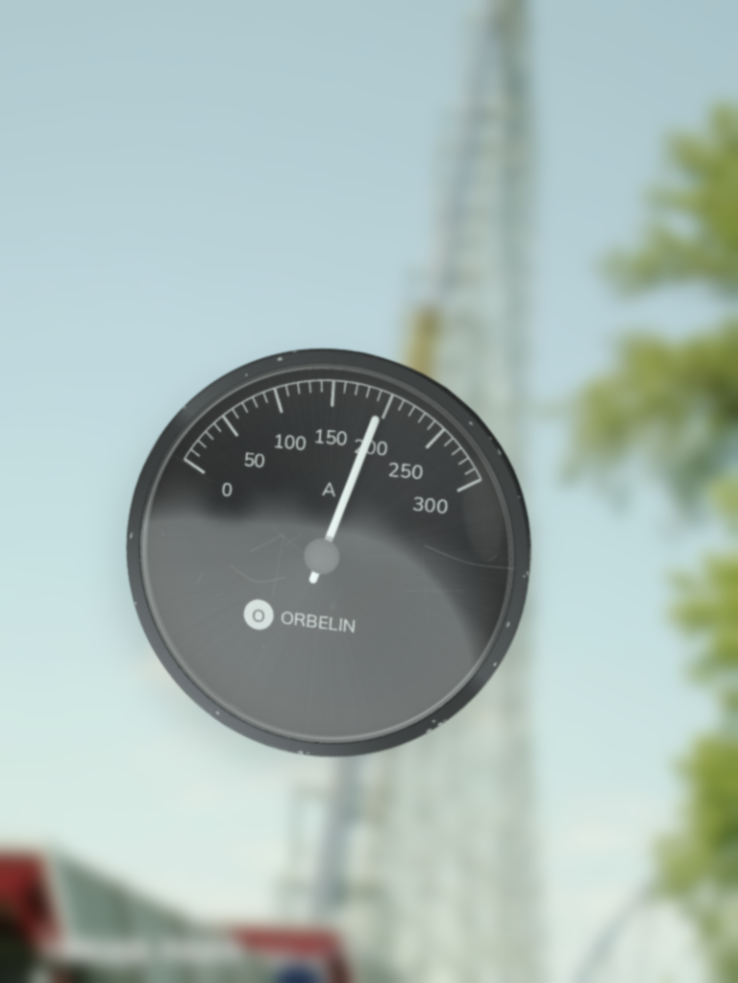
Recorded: 195 A
